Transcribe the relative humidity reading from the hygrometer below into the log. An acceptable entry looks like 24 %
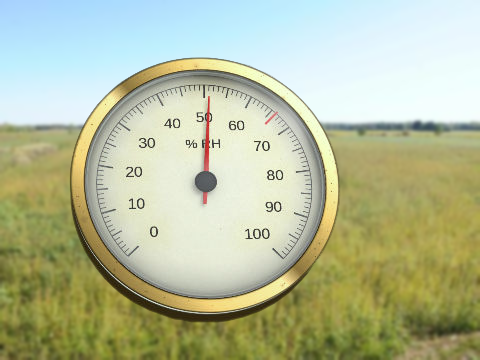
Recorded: 51 %
